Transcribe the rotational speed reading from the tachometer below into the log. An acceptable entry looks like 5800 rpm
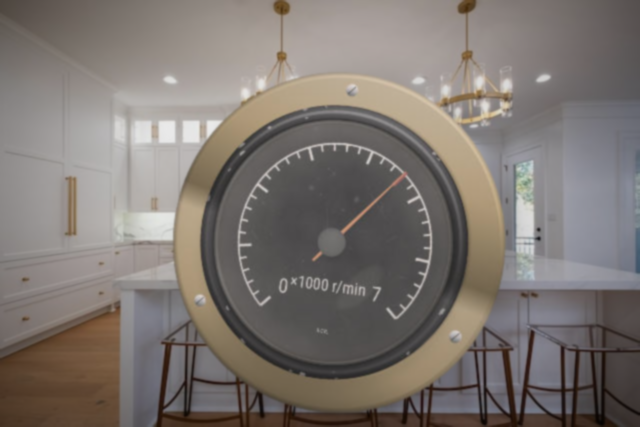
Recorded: 4600 rpm
